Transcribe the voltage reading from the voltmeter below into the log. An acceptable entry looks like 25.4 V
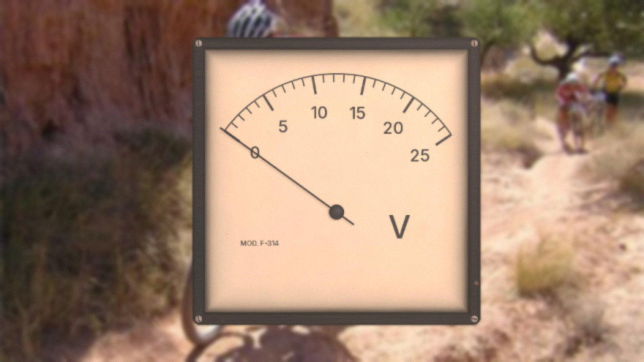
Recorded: 0 V
